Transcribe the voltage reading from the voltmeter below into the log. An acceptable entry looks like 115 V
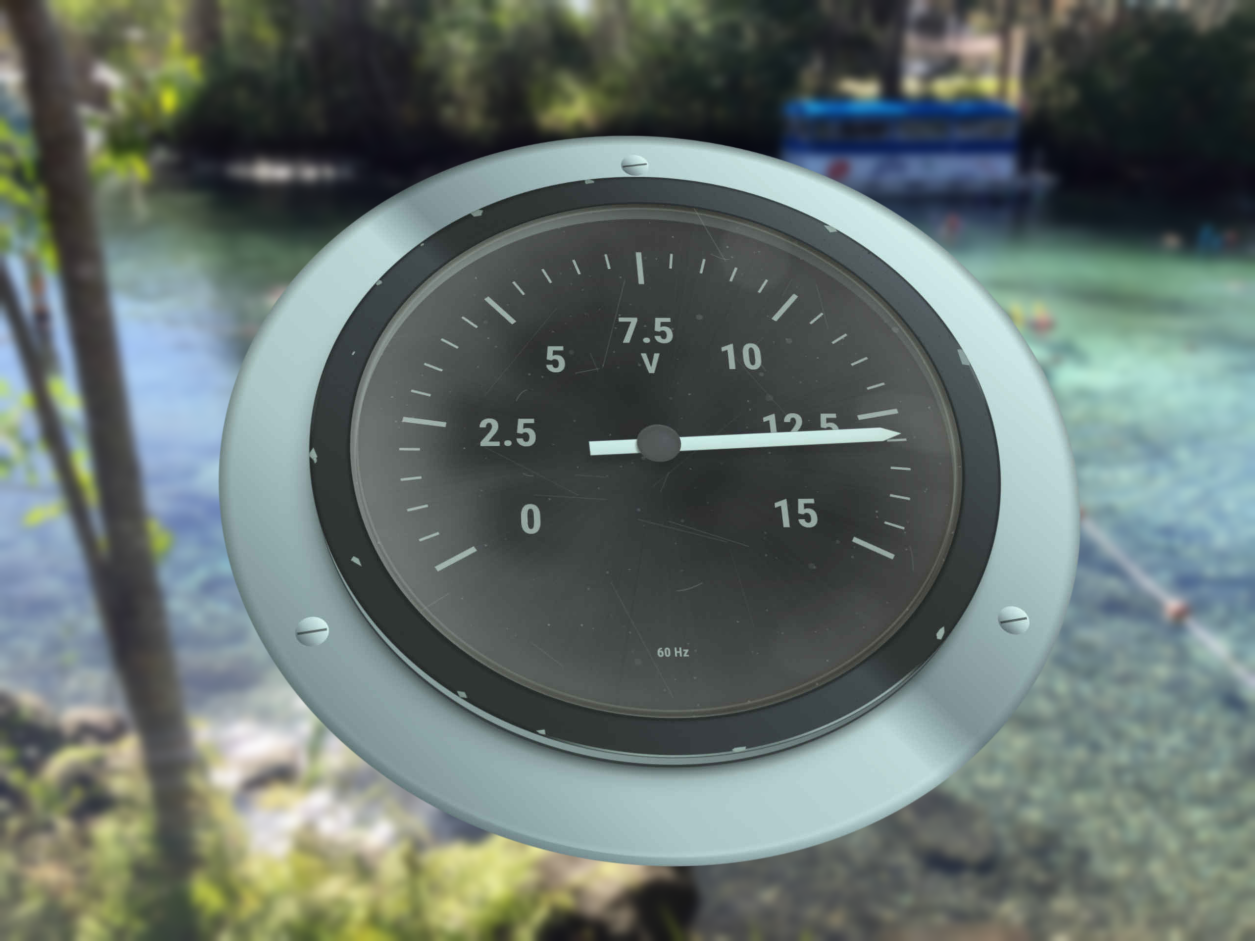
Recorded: 13 V
